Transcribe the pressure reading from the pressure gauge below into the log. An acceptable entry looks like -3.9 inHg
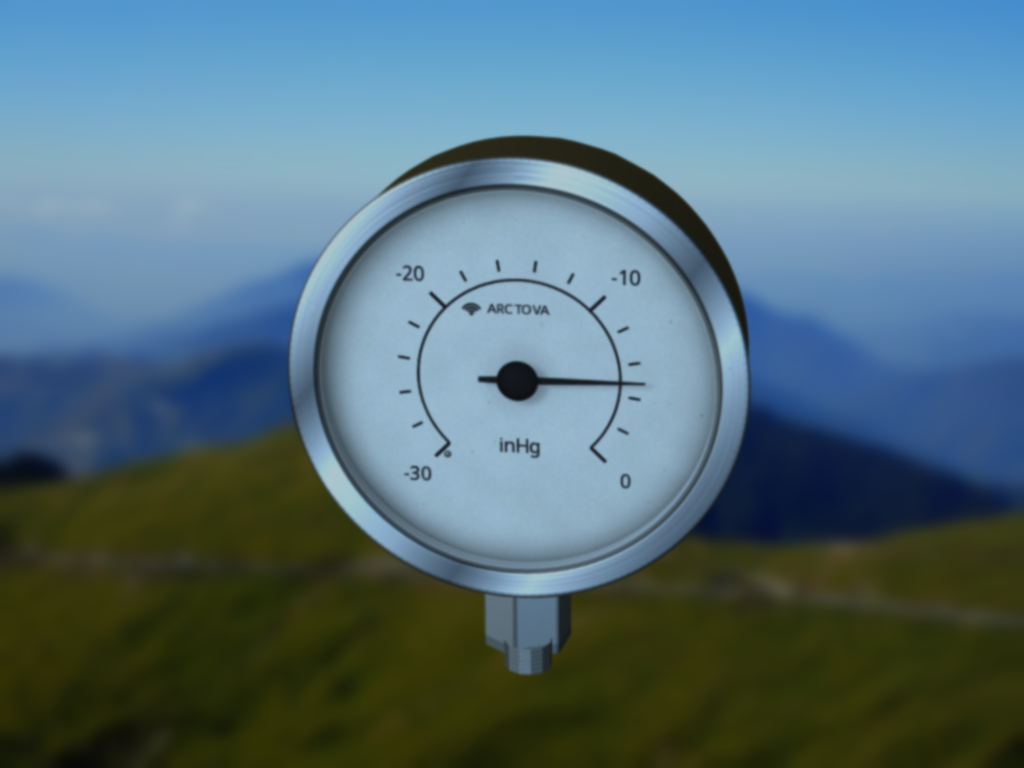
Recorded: -5 inHg
